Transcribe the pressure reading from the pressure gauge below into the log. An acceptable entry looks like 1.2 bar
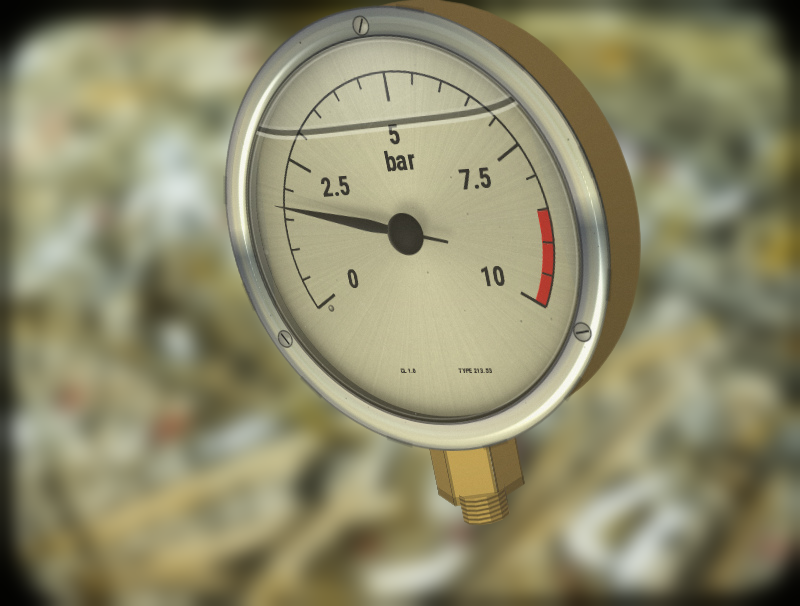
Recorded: 1.75 bar
